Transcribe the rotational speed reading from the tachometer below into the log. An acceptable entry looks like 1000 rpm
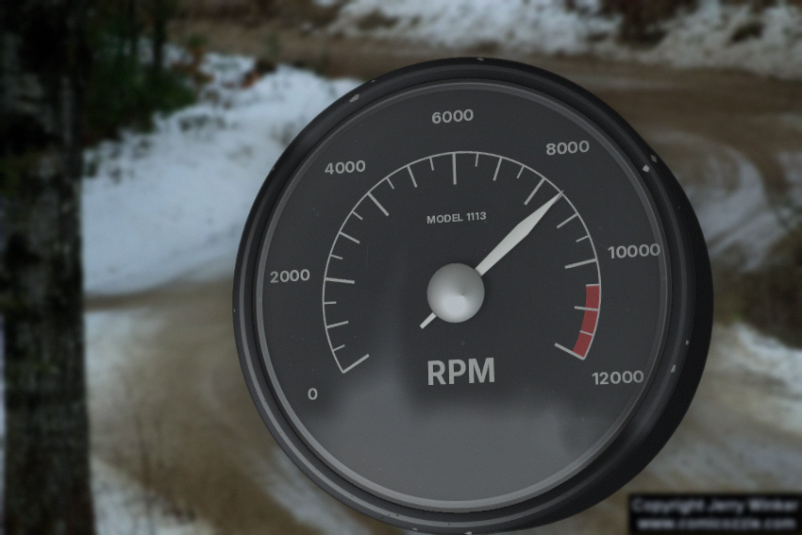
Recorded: 8500 rpm
